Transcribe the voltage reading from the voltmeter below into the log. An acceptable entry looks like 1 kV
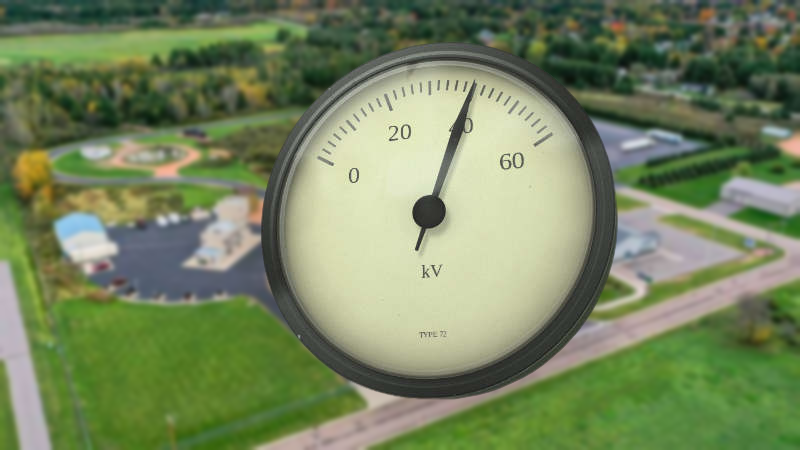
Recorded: 40 kV
